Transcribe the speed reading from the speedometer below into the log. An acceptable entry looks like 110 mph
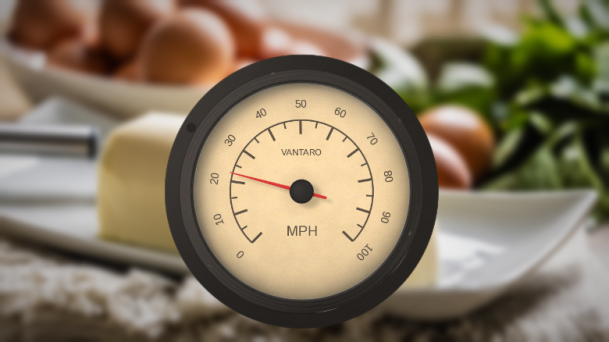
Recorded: 22.5 mph
